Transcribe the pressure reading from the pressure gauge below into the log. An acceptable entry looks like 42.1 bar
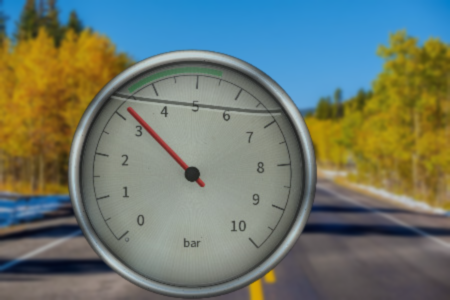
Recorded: 3.25 bar
